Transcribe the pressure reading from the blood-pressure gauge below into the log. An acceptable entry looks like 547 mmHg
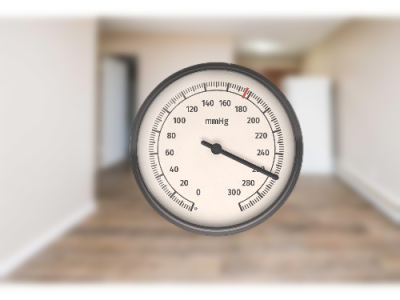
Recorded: 260 mmHg
